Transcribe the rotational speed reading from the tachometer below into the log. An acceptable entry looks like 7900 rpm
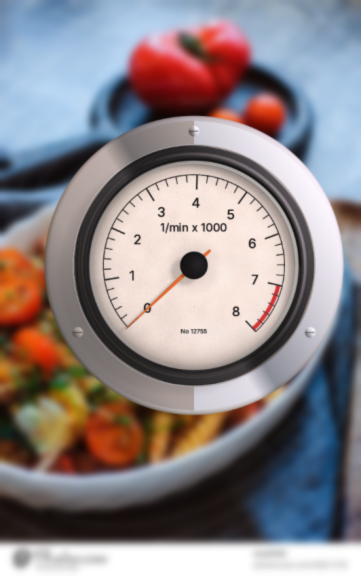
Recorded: 0 rpm
